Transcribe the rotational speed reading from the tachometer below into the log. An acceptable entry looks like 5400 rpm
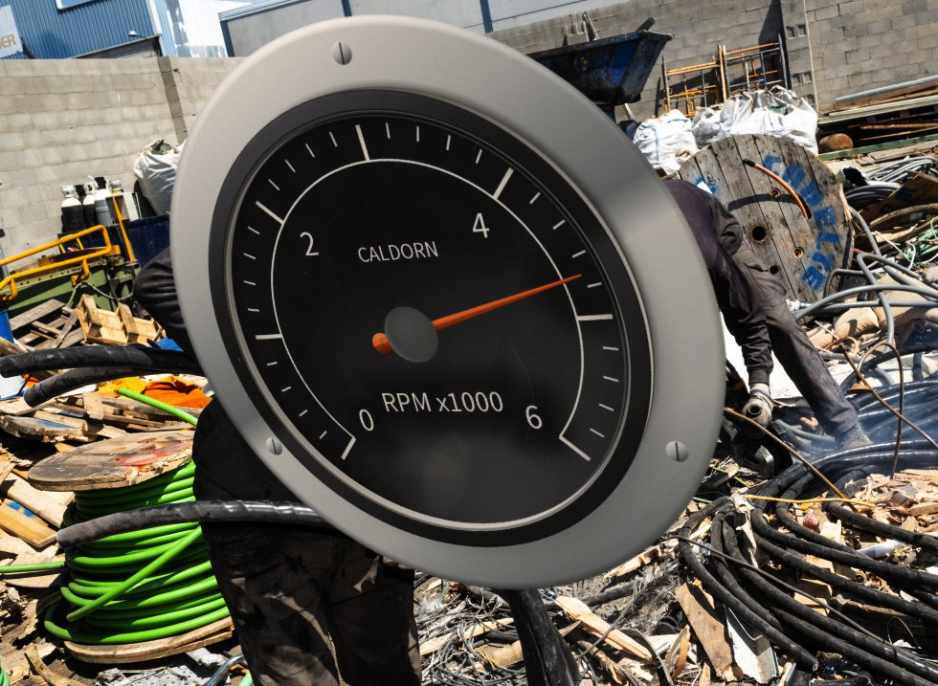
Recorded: 4700 rpm
